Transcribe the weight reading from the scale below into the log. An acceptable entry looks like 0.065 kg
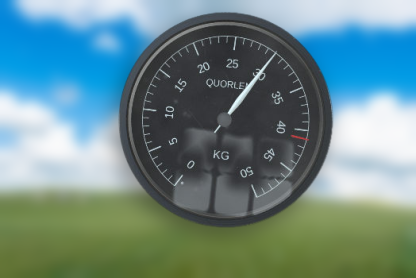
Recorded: 30 kg
